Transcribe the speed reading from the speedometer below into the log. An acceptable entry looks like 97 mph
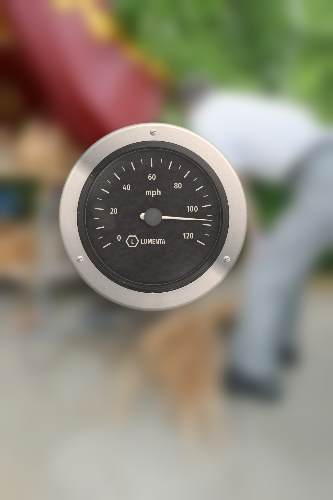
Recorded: 107.5 mph
